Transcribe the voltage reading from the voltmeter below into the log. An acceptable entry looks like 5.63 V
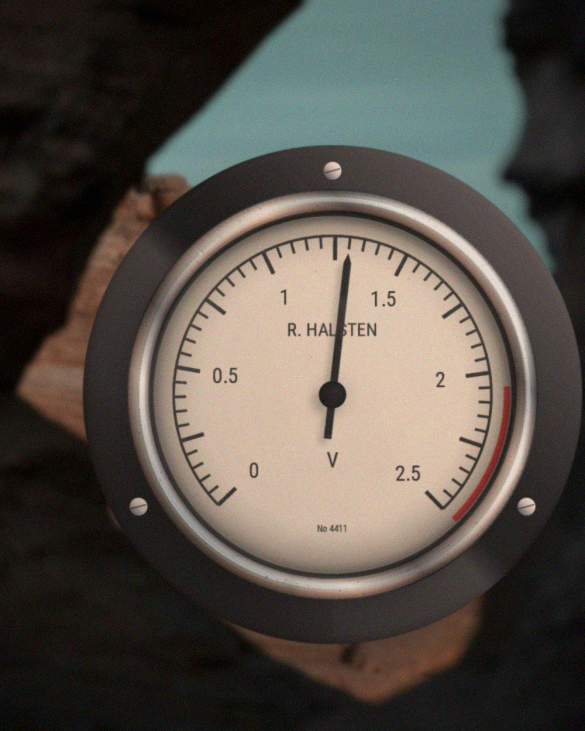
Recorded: 1.3 V
